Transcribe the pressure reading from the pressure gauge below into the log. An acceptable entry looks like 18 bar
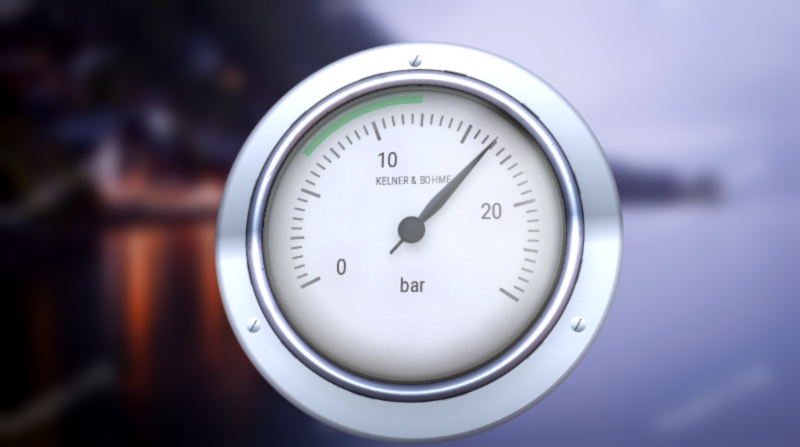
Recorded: 16.5 bar
